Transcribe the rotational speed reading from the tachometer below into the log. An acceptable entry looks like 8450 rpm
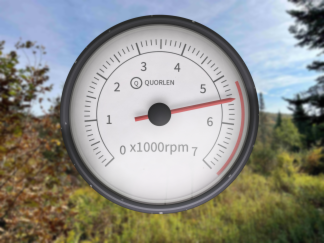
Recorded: 5500 rpm
